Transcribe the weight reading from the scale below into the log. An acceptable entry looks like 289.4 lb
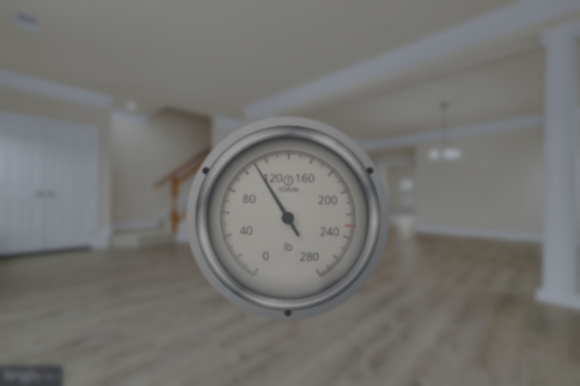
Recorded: 110 lb
